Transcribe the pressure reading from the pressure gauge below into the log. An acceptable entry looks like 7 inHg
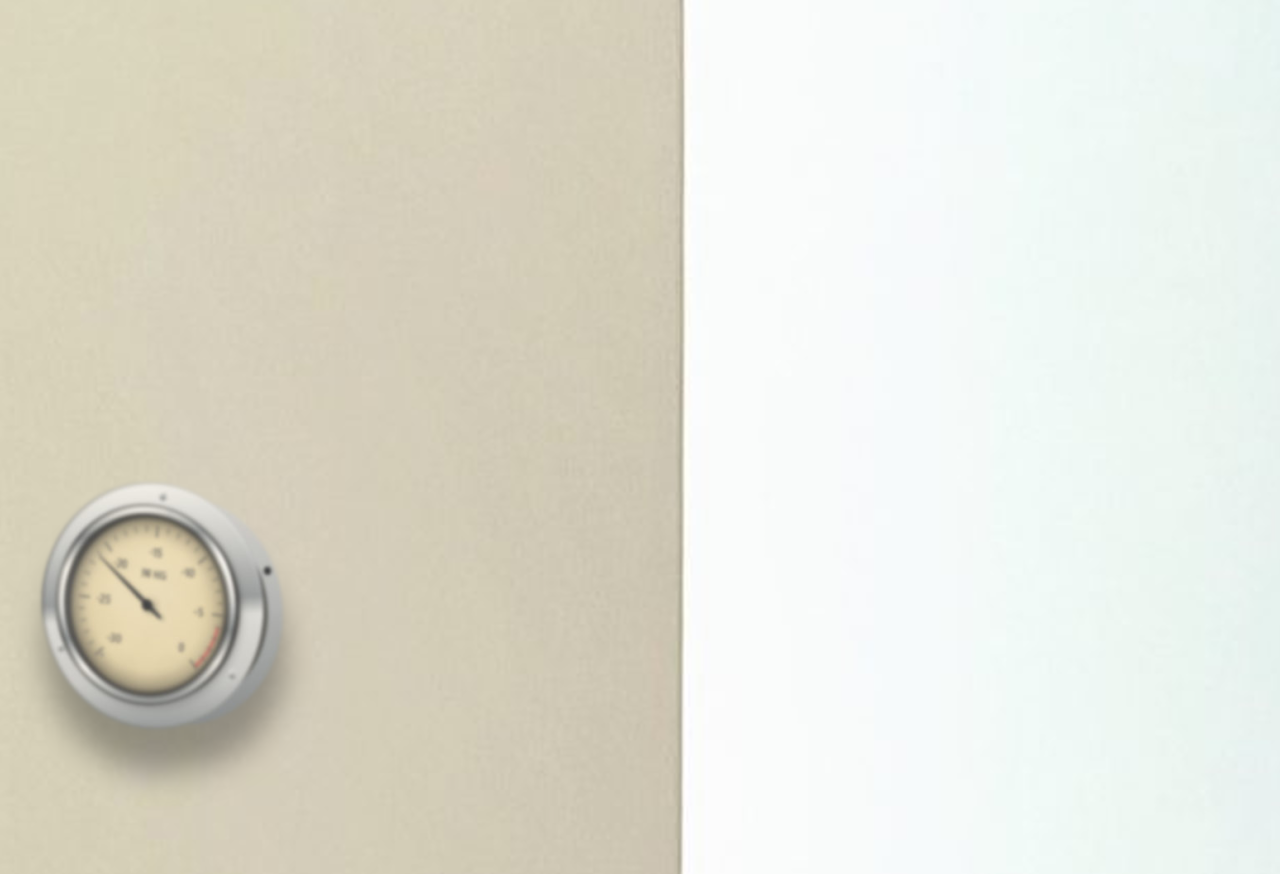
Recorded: -21 inHg
